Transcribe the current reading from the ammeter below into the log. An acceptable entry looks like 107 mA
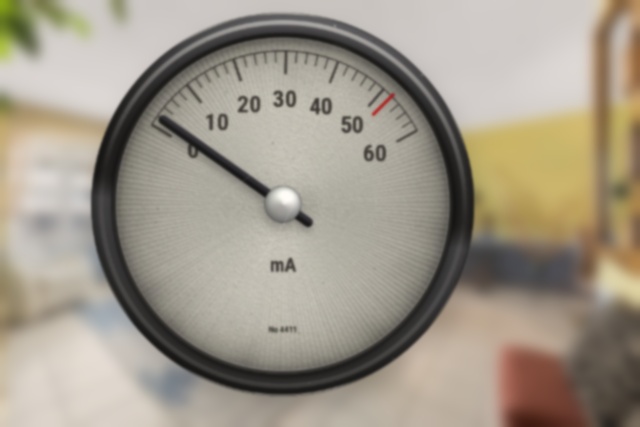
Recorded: 2 mA
